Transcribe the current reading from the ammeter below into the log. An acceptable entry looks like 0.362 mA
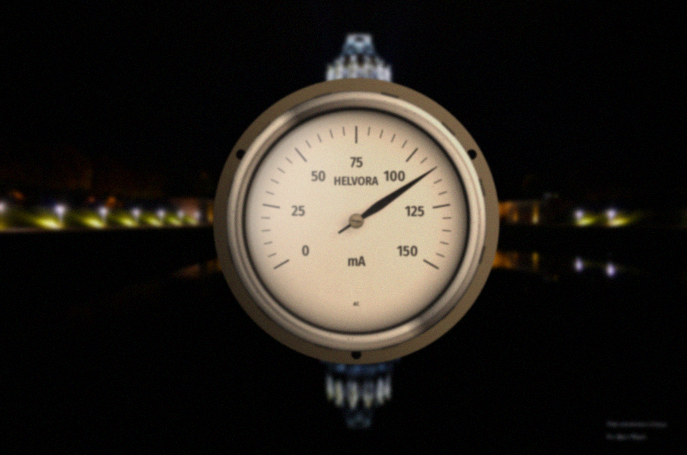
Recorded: 110 mA
